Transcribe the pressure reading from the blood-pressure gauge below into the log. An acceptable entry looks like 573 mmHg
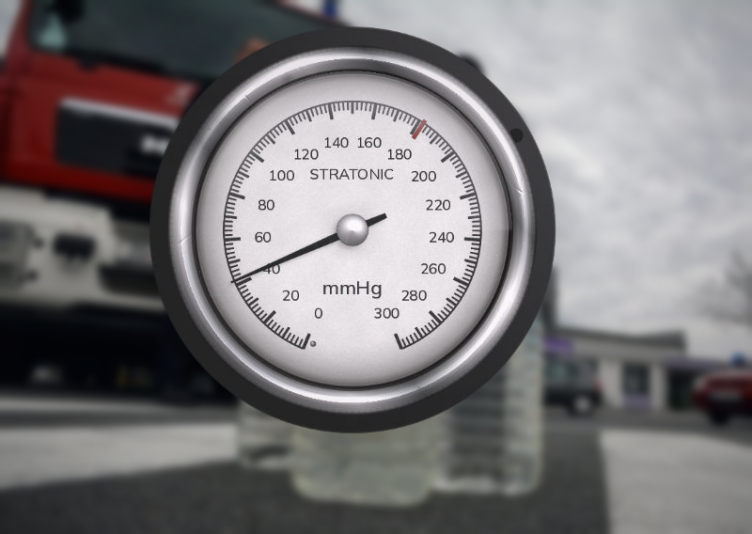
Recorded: 42 mmHg
